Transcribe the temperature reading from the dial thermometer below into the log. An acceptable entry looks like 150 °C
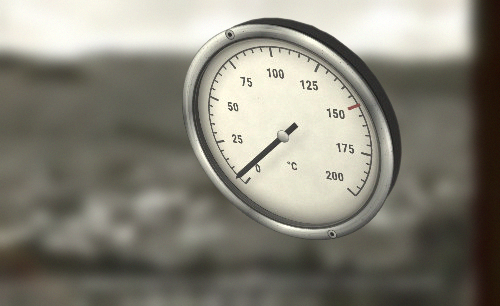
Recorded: 5 °C
